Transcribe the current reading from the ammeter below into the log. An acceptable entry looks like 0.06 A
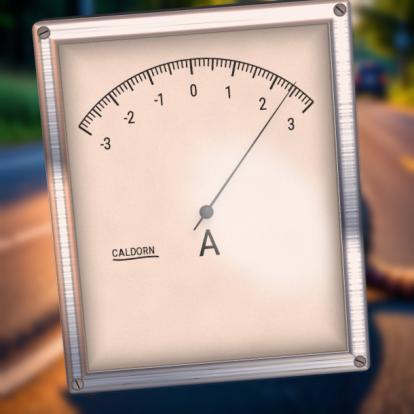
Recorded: 2.4 A
